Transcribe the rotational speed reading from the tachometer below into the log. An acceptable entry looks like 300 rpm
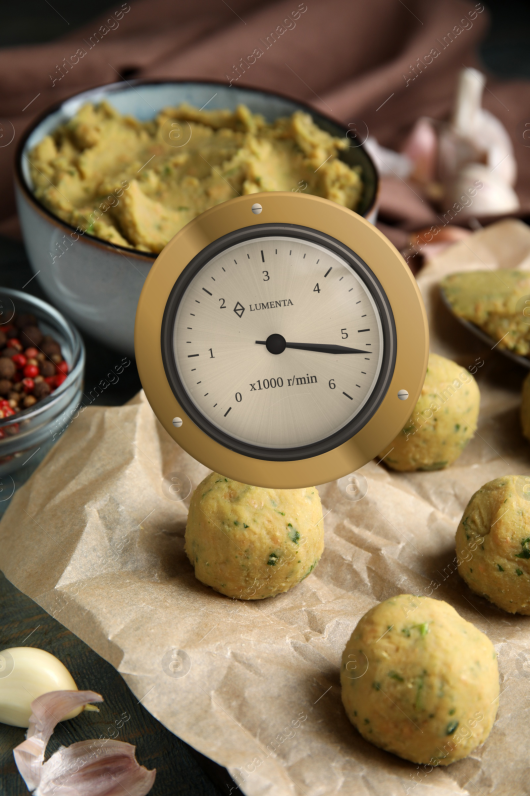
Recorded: 5300 rpm
